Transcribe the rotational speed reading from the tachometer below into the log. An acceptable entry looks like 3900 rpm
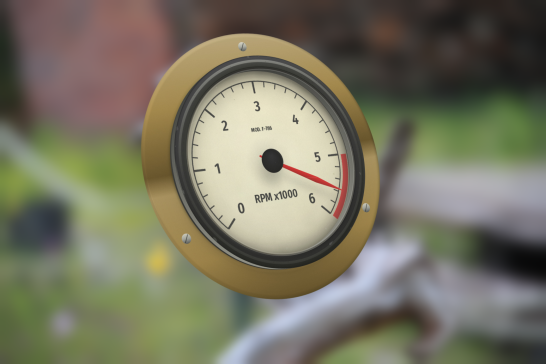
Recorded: 5600 rpm
